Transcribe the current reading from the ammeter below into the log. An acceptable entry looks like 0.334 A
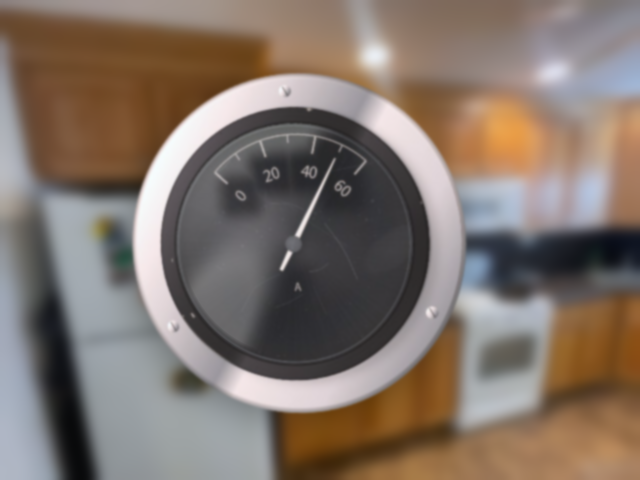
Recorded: 50 A
